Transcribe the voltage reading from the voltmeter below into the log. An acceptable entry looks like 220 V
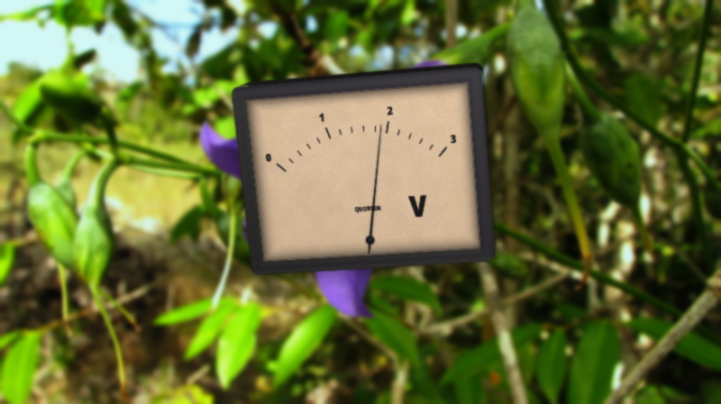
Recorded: 1.9 V
